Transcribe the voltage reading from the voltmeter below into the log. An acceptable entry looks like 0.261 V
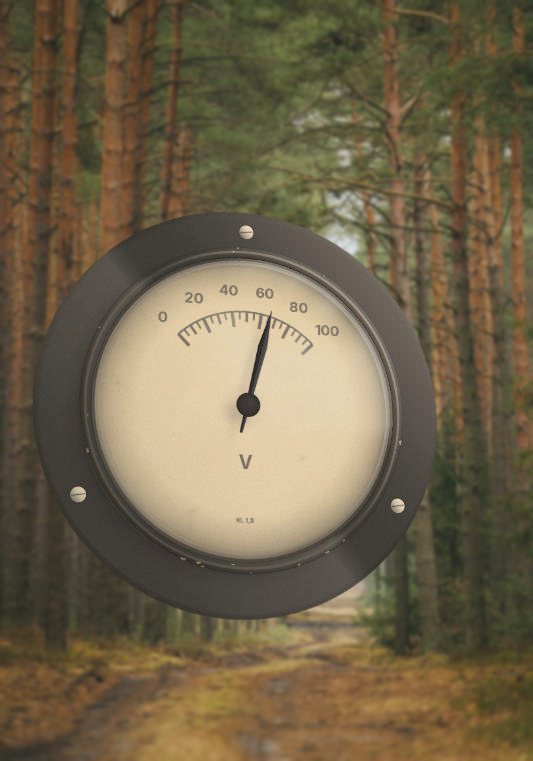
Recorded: 65 V
